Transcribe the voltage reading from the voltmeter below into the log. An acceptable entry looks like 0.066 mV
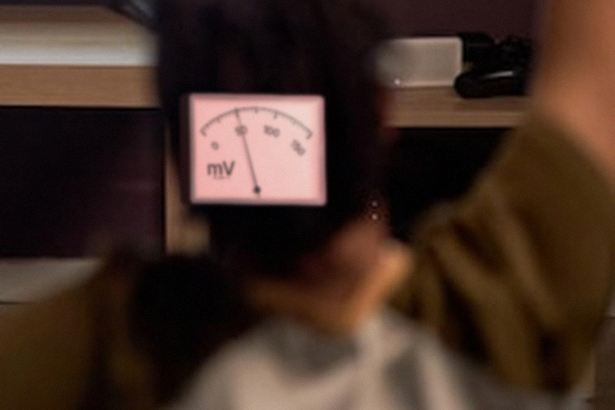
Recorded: 50 mV
